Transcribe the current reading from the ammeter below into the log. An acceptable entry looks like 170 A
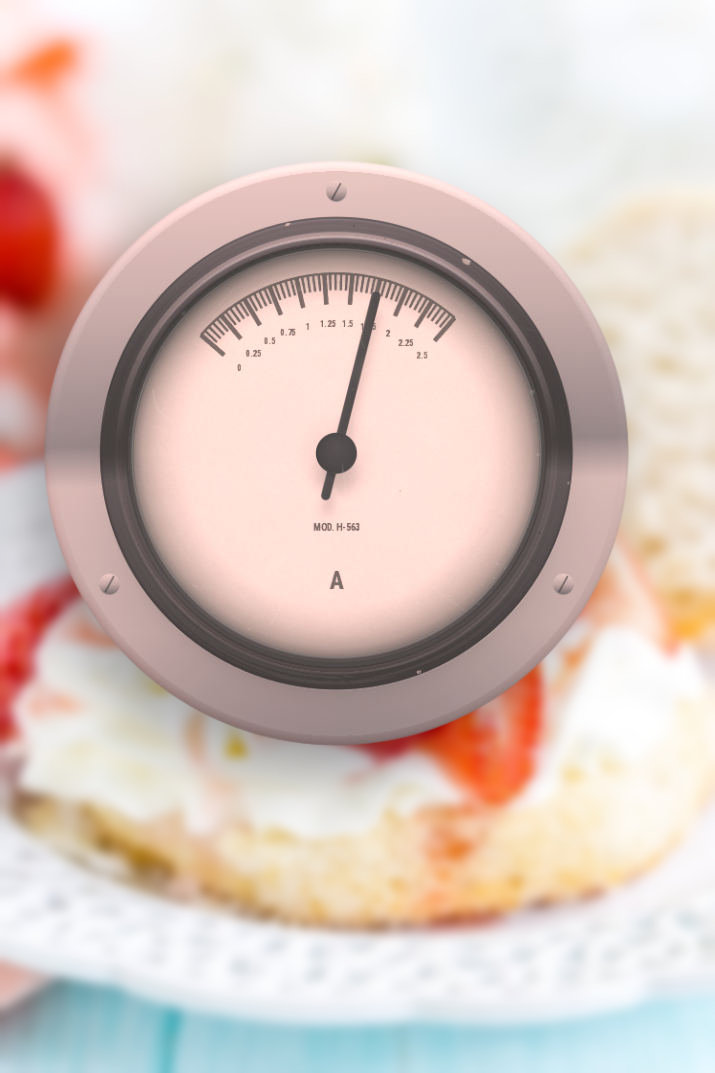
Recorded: 1.75 A
